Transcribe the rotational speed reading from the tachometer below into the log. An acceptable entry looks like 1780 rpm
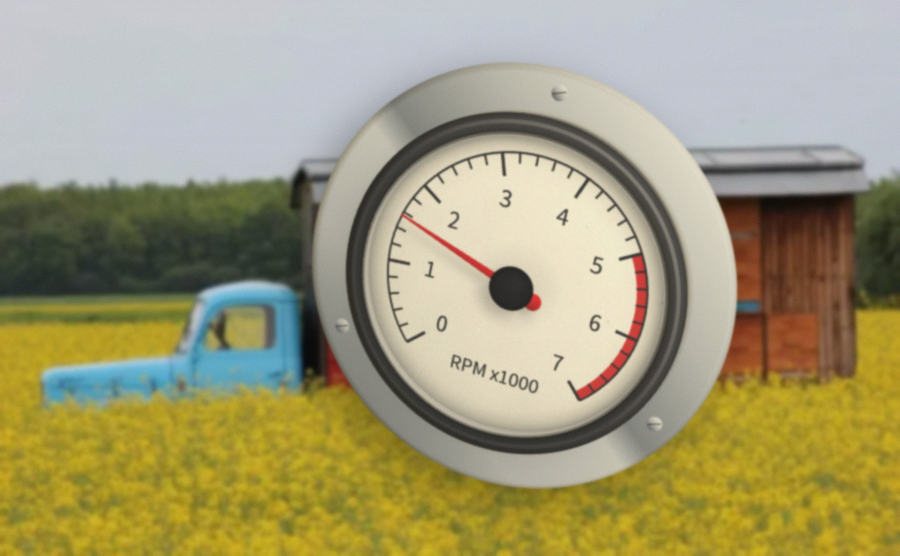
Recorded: 1600 rpm
